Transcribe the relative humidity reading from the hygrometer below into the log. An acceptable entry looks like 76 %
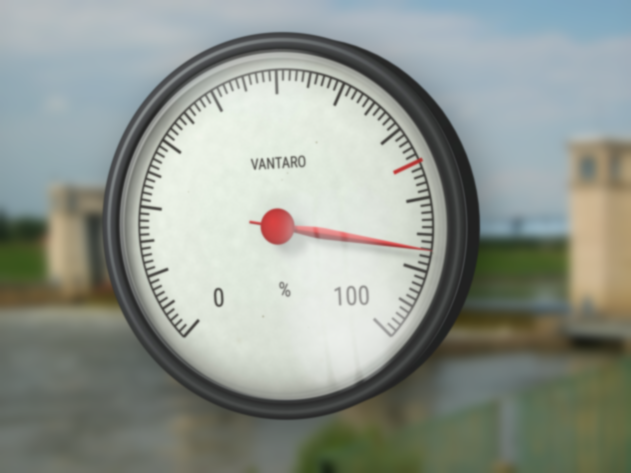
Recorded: 87 %
